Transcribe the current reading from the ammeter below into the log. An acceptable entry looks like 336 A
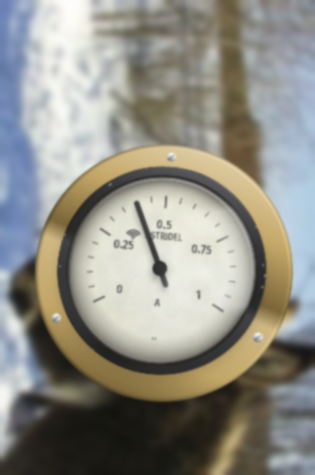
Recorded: 0.4 A
